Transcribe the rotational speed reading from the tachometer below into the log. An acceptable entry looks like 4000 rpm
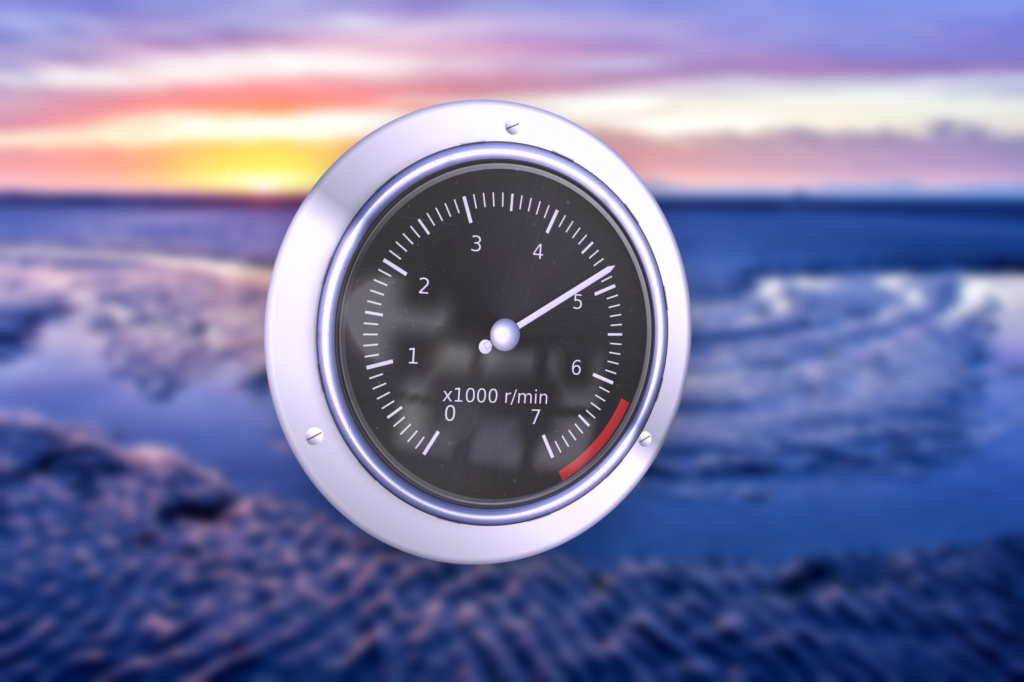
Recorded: 4800 rpm
